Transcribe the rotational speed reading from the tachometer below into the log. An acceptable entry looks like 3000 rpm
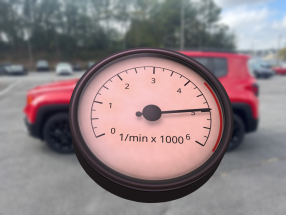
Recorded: 5000 rpm
